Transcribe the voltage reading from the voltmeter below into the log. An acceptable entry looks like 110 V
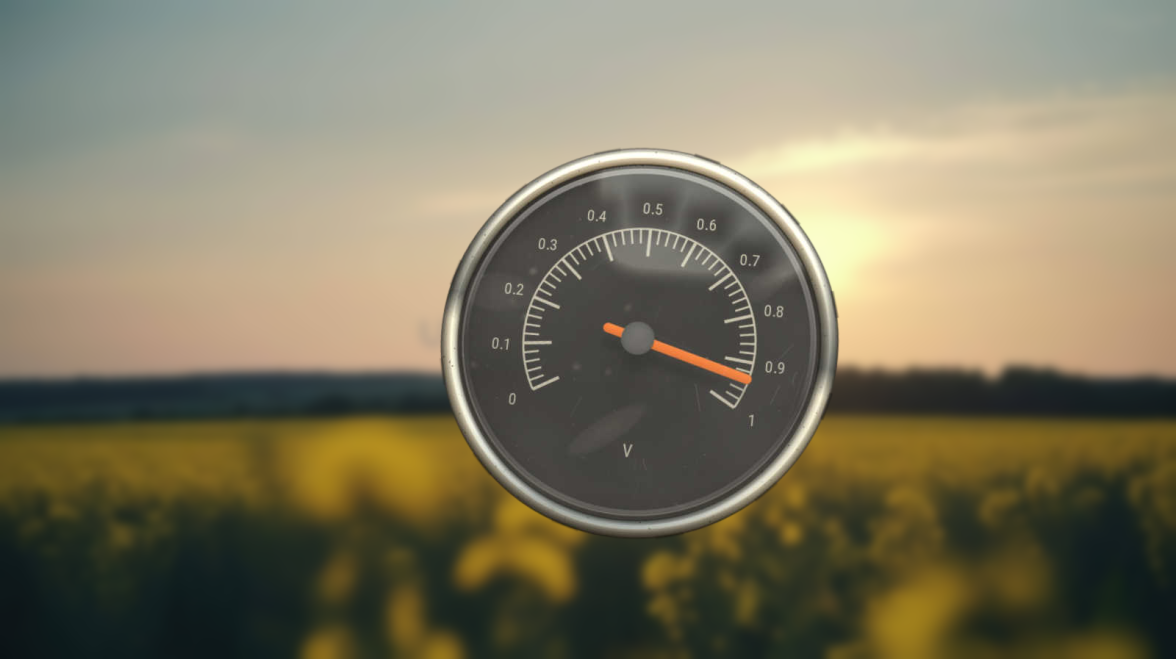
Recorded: 0.94 V
